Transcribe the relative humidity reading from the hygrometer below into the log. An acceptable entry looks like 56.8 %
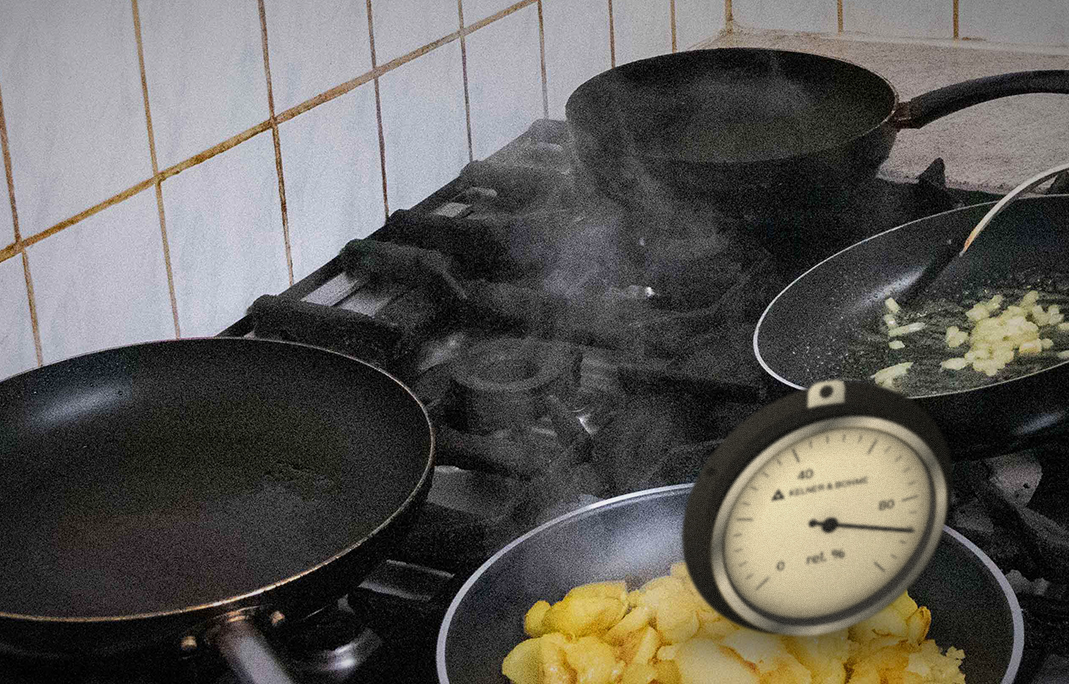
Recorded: 88 %
